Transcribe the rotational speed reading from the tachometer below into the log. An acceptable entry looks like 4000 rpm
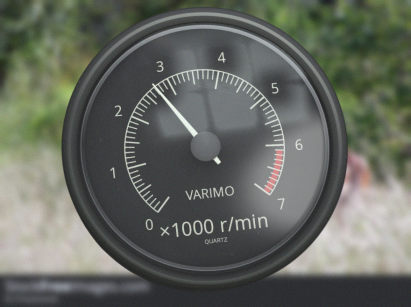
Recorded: 2700 rpm
